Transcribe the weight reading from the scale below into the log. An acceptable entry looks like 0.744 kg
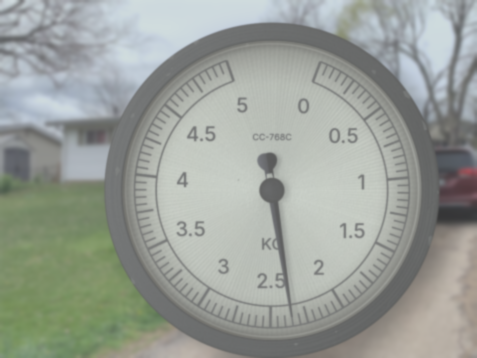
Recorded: 2.35 kg
